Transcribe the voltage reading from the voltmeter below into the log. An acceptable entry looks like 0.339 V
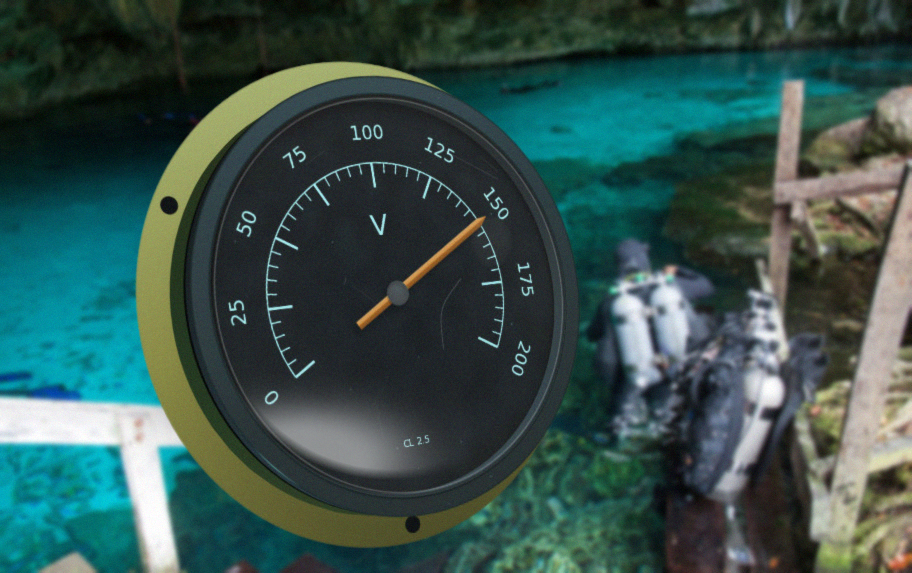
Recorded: 150 V
